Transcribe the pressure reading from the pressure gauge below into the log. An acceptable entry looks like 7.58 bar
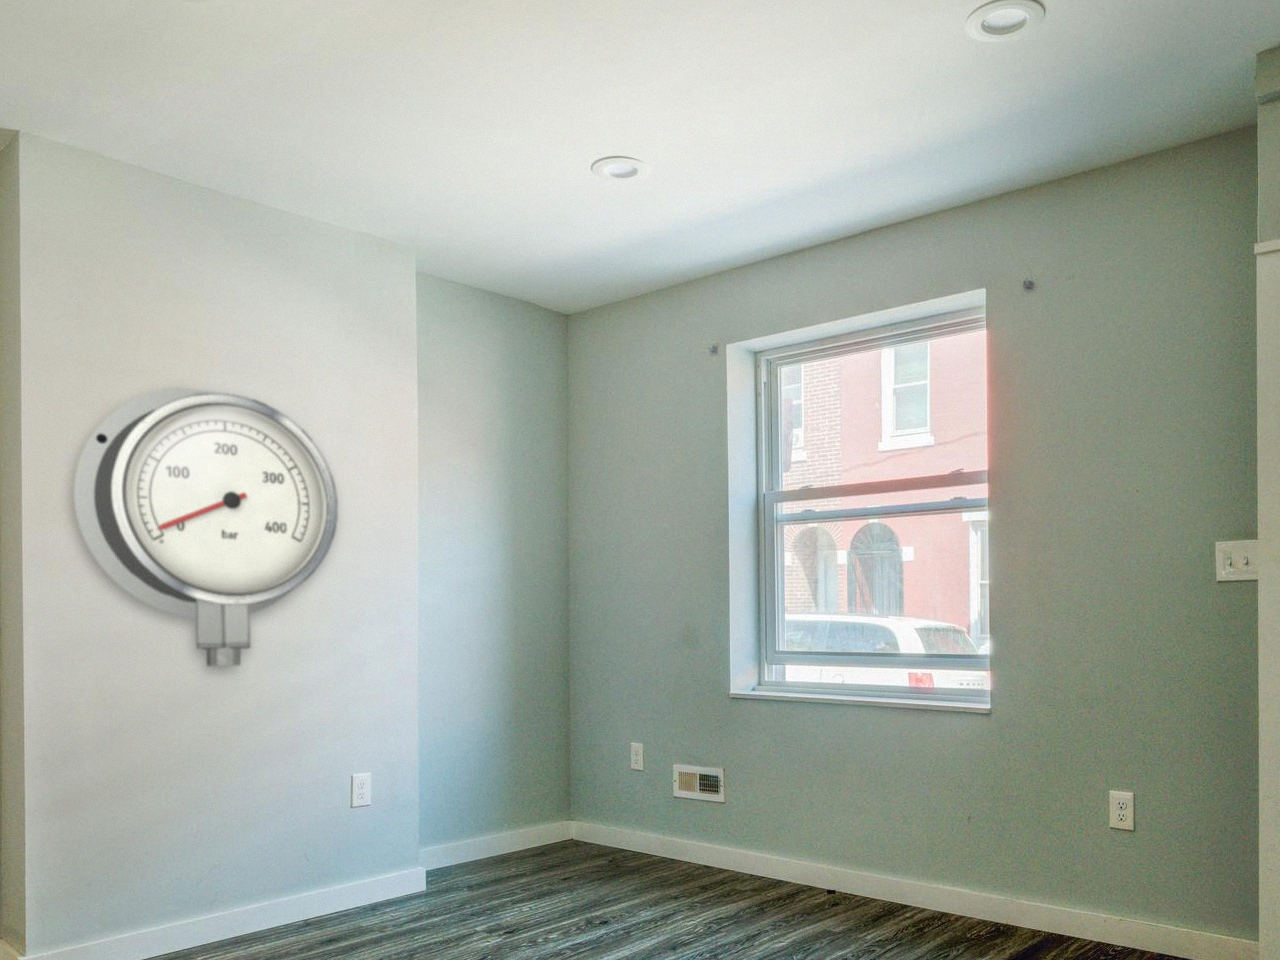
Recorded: 10 bar
